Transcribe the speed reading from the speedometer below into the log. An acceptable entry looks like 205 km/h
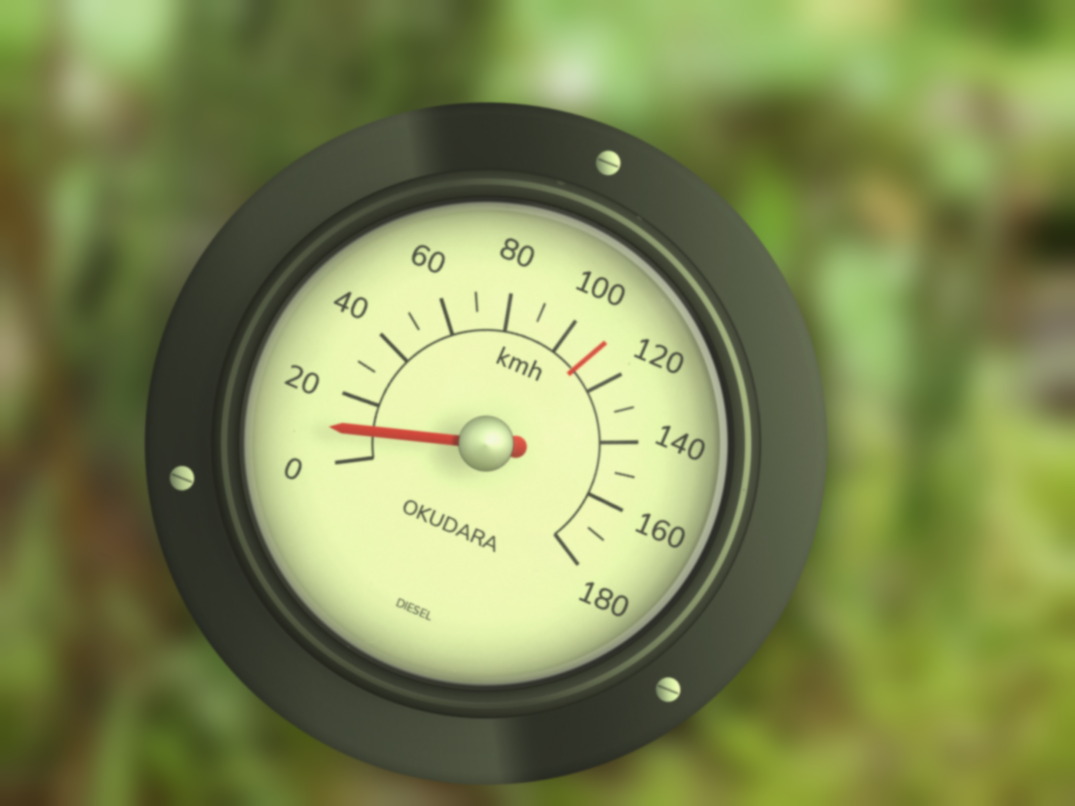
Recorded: 10 km/h
